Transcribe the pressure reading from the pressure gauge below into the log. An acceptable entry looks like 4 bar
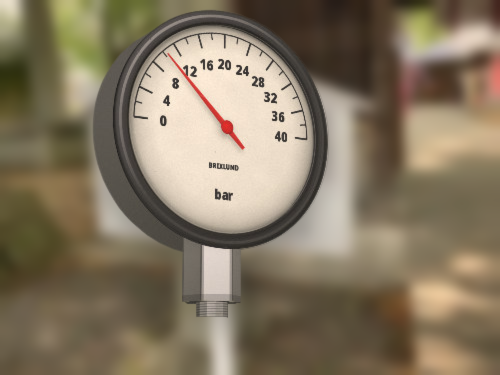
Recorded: 10 bar
